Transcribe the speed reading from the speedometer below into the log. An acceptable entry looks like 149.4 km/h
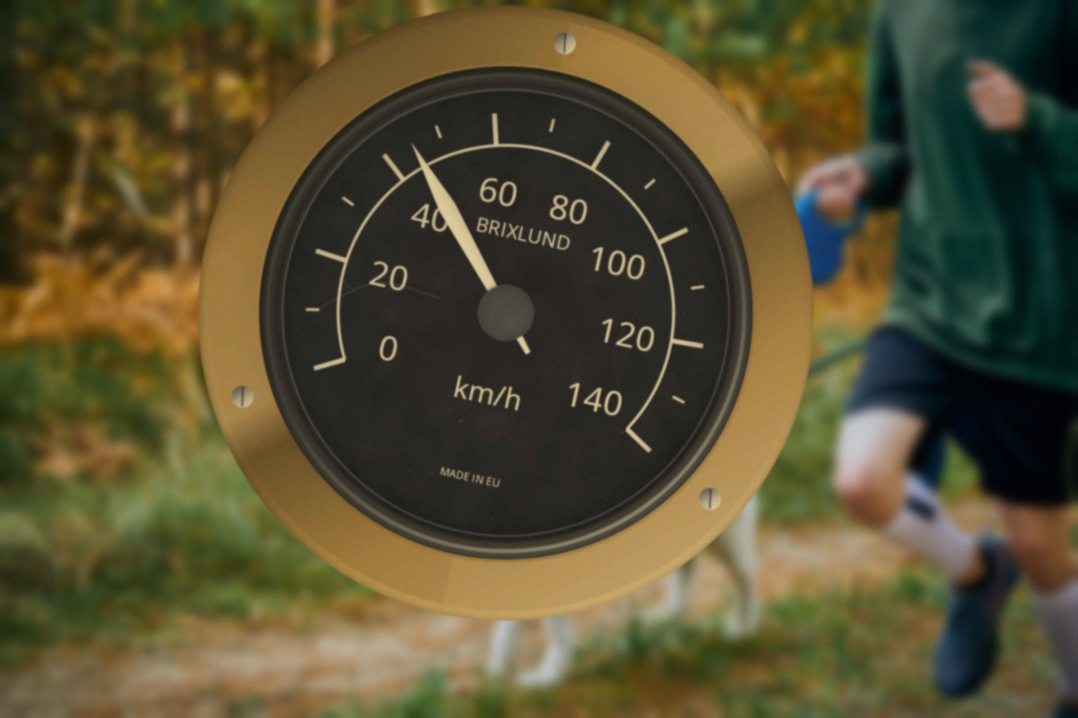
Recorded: 45 km/h
